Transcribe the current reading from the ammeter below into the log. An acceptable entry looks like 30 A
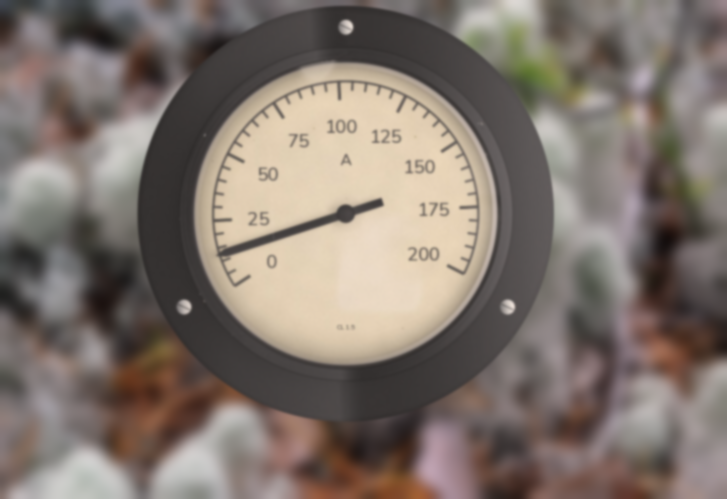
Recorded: 12.5 A
